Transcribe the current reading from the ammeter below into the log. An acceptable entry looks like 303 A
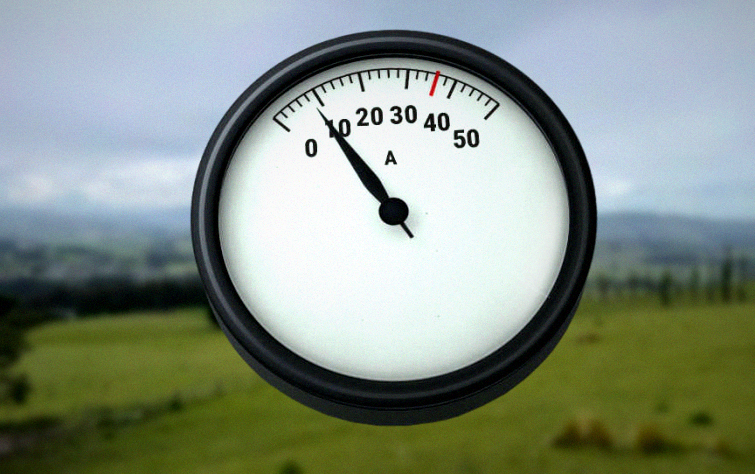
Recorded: 8 A
